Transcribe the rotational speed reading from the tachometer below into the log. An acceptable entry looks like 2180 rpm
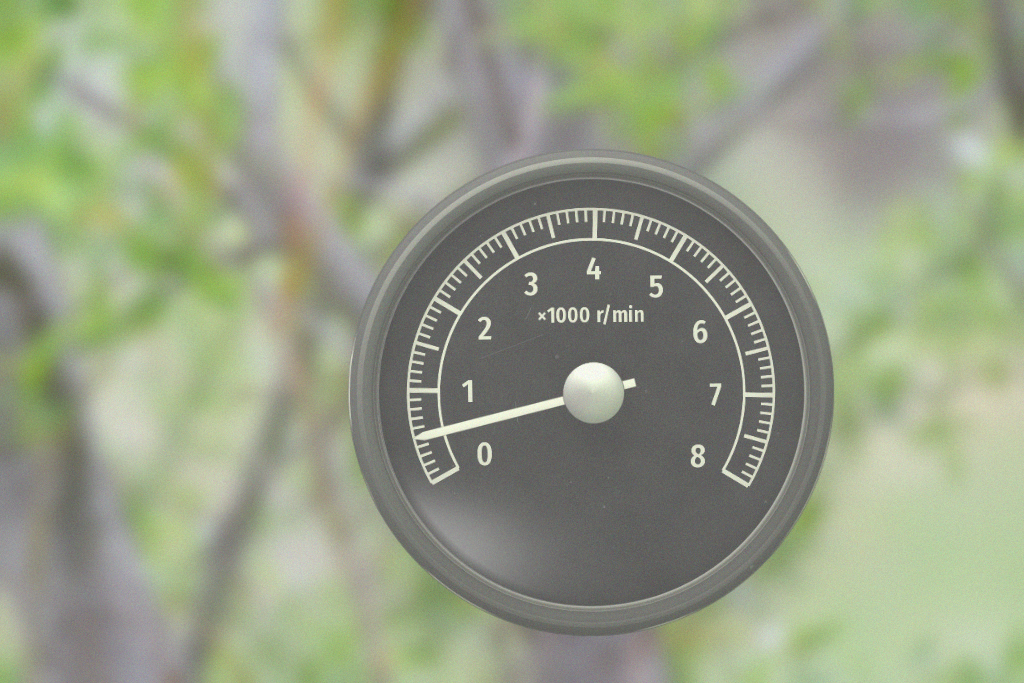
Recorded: 500 rpm
